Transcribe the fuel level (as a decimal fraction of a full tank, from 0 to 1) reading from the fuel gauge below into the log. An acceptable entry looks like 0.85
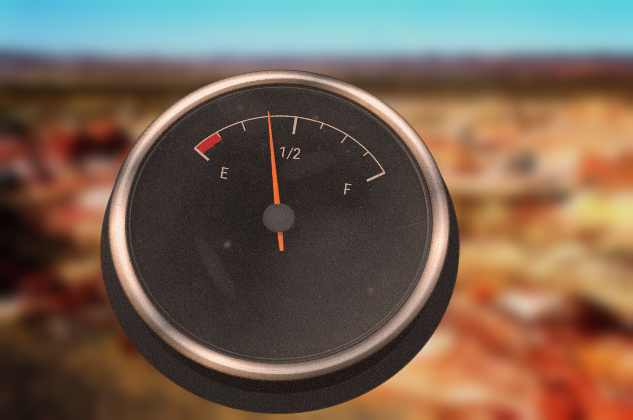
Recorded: 0.375
